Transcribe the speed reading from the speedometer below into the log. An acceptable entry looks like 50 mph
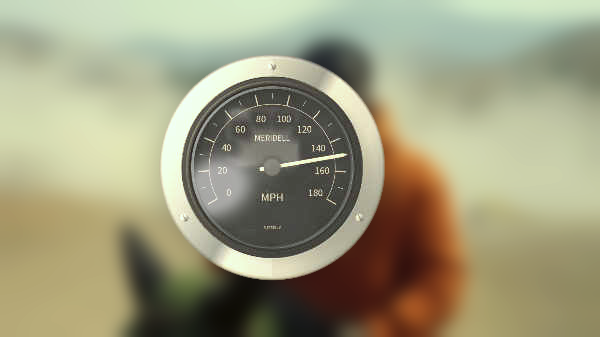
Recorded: 150 mph
